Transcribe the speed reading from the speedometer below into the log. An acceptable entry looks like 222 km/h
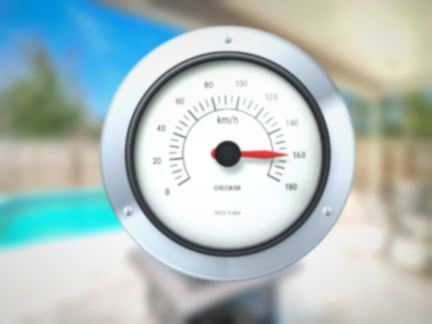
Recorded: 160 km/h
